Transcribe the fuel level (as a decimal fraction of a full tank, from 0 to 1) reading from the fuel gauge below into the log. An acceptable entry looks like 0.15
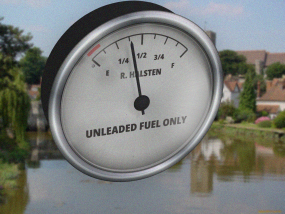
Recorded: 0.375
